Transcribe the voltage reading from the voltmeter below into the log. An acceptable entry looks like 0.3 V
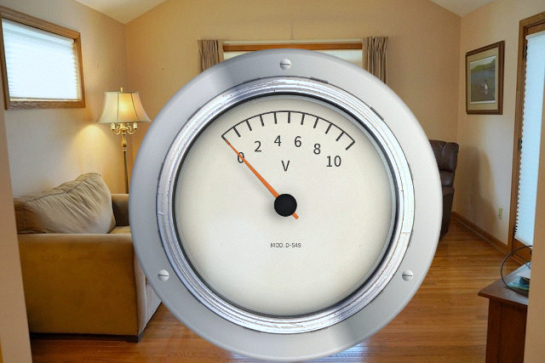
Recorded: 0 V
